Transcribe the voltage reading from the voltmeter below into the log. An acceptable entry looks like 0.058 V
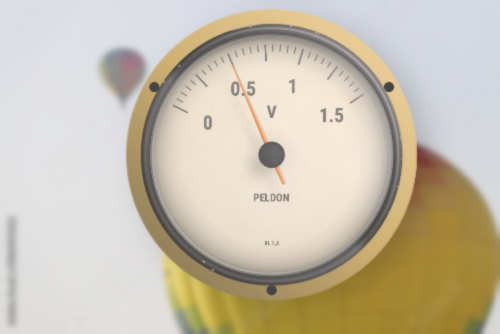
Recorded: 0.5 V
